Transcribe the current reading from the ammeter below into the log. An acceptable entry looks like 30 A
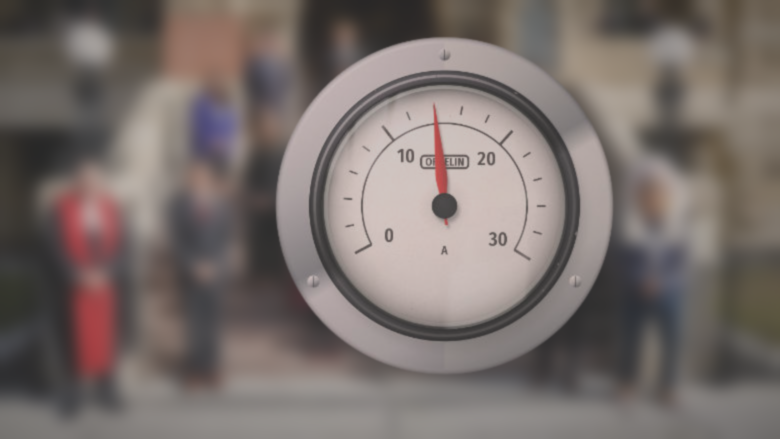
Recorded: 14 A
